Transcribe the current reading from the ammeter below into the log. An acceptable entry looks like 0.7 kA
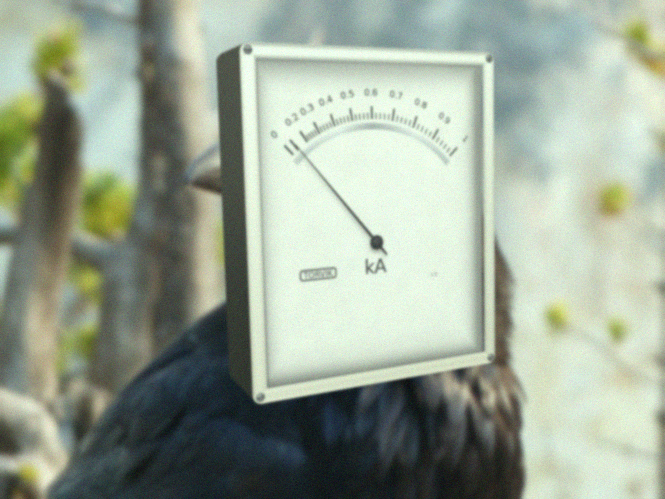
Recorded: 0.1 kA
